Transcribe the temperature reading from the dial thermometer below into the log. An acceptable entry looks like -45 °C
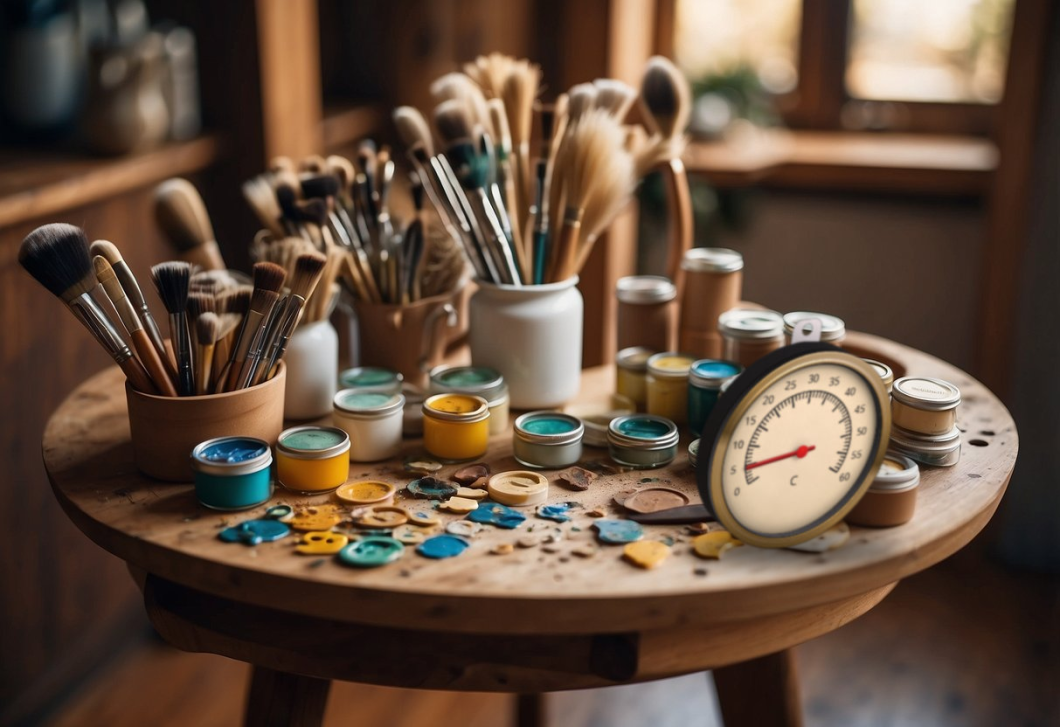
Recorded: 5 °C
